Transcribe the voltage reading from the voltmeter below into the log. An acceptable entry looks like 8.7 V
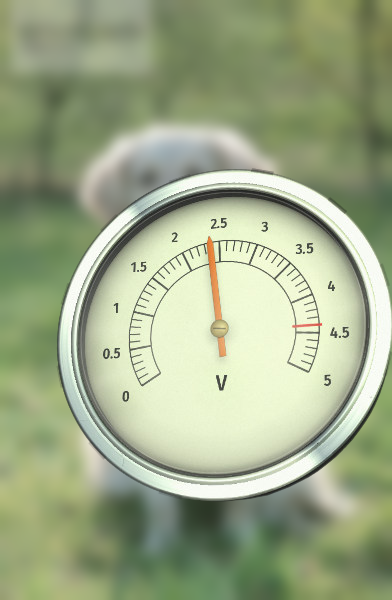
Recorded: 2.4 V
